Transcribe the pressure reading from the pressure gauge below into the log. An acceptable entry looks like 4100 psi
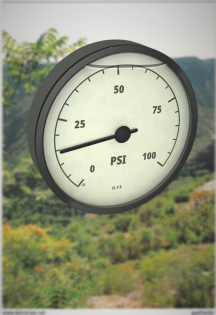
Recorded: 15 psi
